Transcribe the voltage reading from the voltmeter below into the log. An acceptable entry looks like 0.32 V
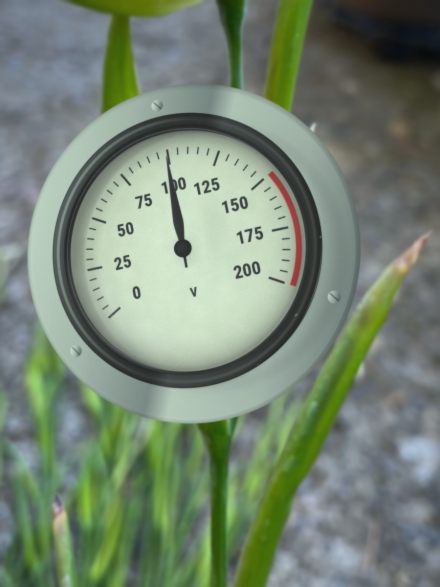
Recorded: 100 V
